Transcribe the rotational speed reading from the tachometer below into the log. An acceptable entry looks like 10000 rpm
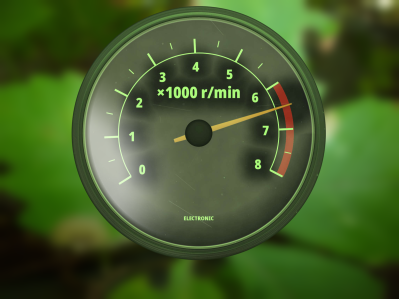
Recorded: 6500 rpm
